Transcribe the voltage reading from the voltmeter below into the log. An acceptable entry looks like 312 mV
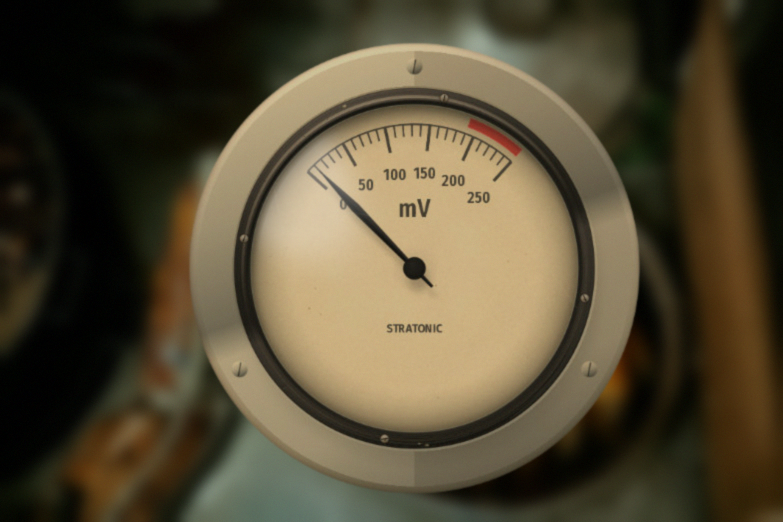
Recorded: 10 mV
